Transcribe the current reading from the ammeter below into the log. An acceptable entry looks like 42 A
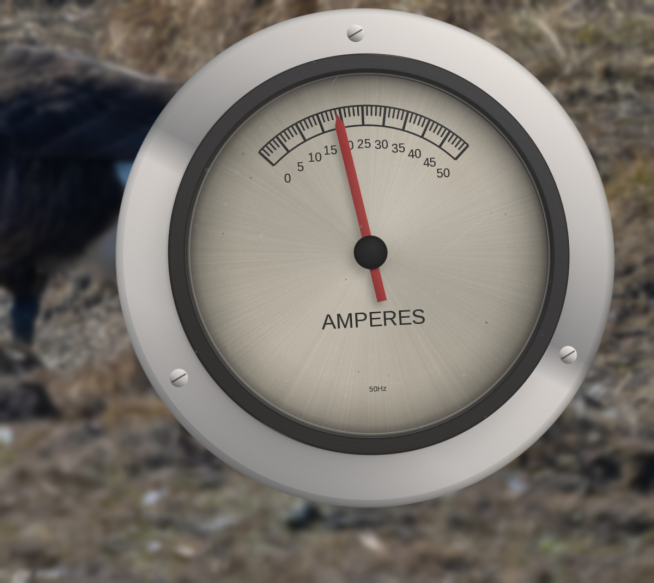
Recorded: 19 A
